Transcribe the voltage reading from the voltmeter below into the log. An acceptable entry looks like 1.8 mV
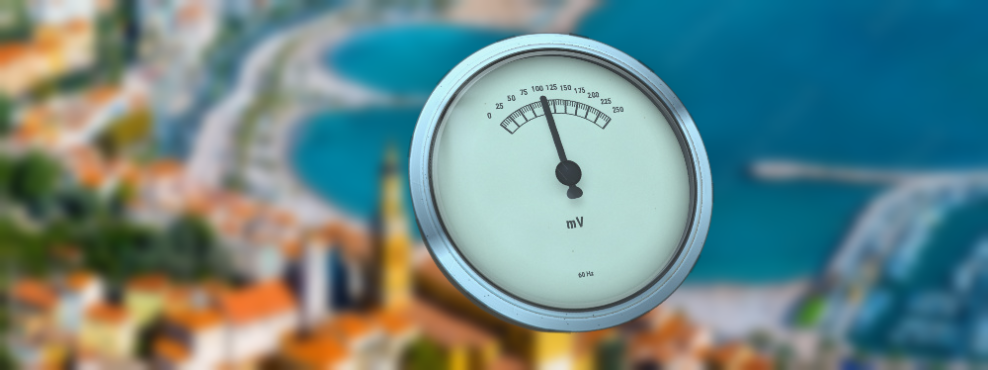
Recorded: 100 mV
